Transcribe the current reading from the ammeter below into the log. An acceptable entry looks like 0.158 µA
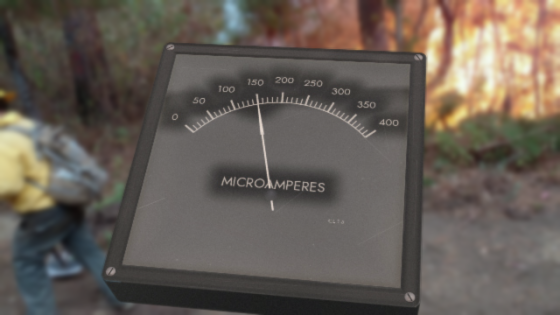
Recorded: 150 µA
